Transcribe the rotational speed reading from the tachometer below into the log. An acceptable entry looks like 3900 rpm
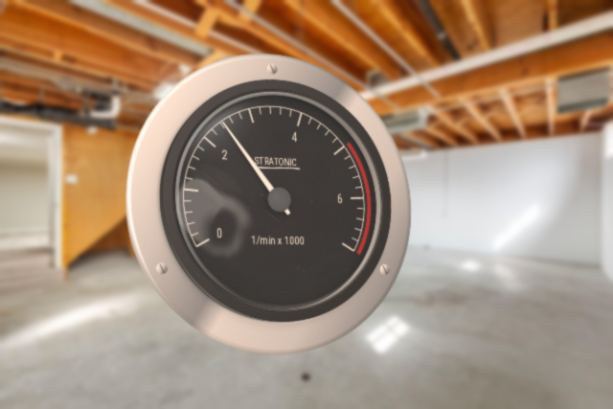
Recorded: 2400 rpm
